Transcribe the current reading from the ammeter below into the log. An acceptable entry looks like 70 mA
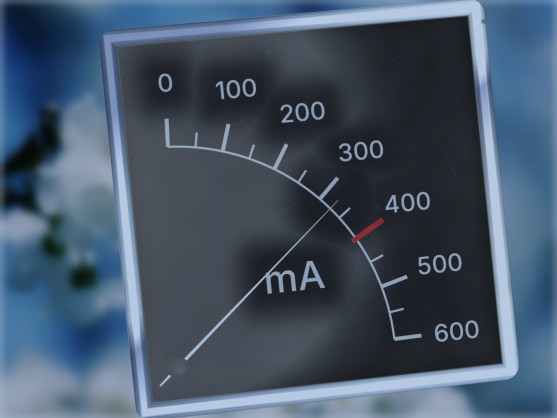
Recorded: 325 mA
